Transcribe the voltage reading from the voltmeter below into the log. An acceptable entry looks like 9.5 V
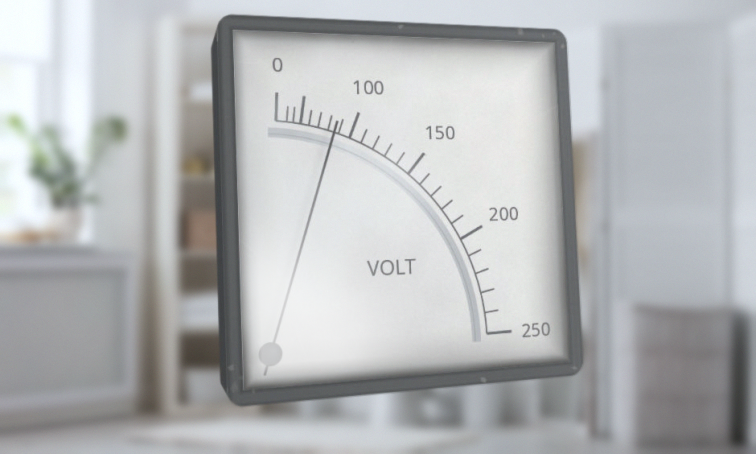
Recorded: 85 V
